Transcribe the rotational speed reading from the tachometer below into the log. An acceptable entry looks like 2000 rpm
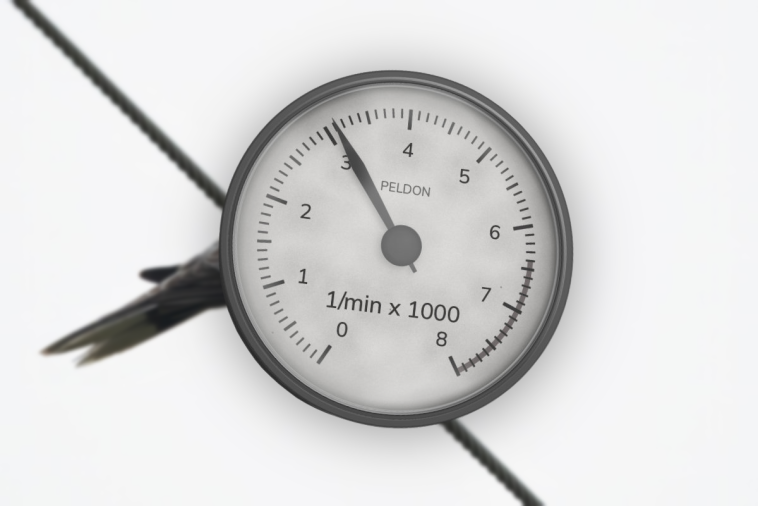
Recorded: 3100 rpm
